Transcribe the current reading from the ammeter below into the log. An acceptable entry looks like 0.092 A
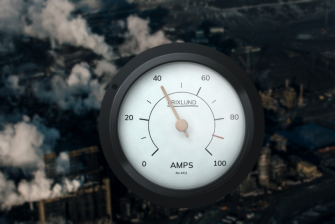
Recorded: 40 A
